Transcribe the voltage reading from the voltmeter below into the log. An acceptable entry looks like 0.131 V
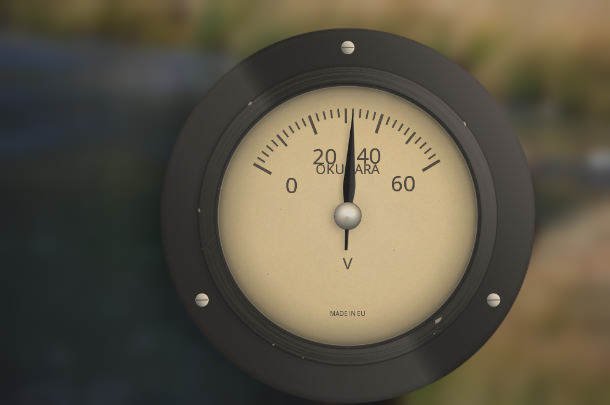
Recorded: 32 V
